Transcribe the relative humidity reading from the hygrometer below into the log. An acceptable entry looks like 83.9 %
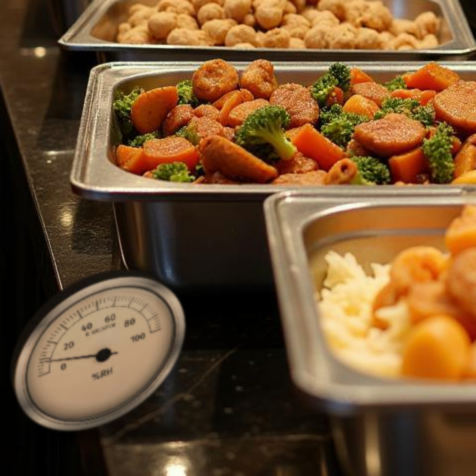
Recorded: 10 %
